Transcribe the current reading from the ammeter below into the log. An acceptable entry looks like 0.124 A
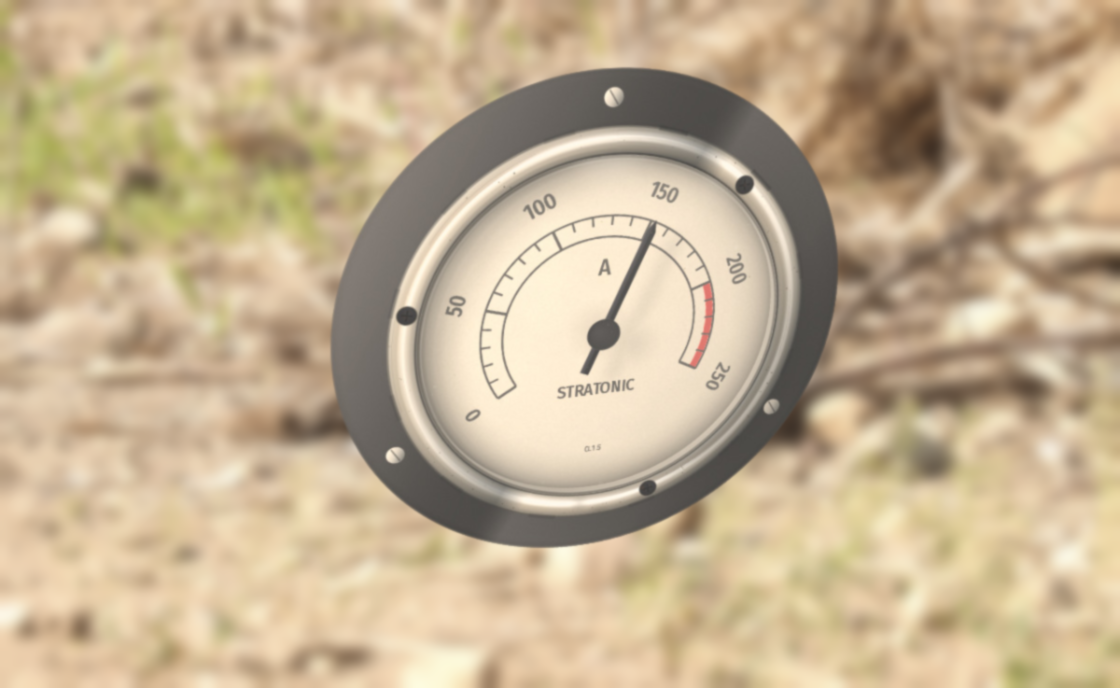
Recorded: 150 A
